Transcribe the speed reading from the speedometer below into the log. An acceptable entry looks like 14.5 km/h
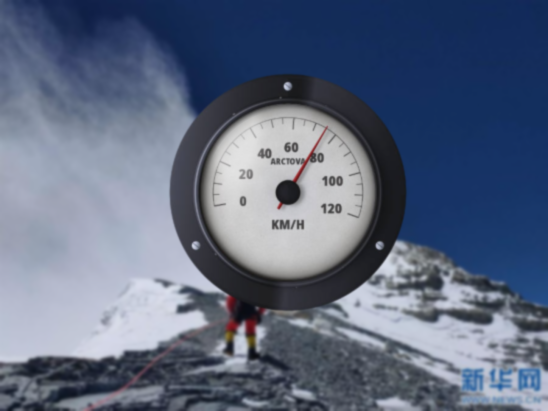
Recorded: 75 km/h
